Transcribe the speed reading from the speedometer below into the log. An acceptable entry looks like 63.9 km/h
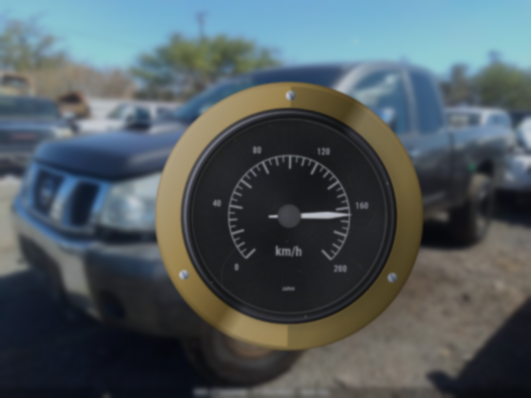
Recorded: 165 km/h
